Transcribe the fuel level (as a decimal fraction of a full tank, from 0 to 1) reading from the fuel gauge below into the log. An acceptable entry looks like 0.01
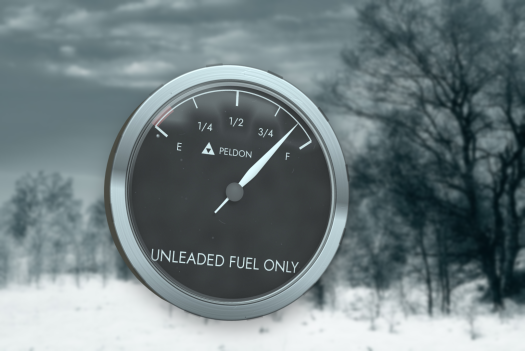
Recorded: 0.875
